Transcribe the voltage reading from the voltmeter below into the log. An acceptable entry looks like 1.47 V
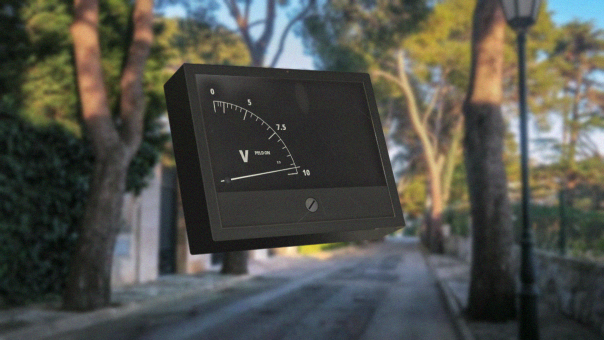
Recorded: 9.75 V
